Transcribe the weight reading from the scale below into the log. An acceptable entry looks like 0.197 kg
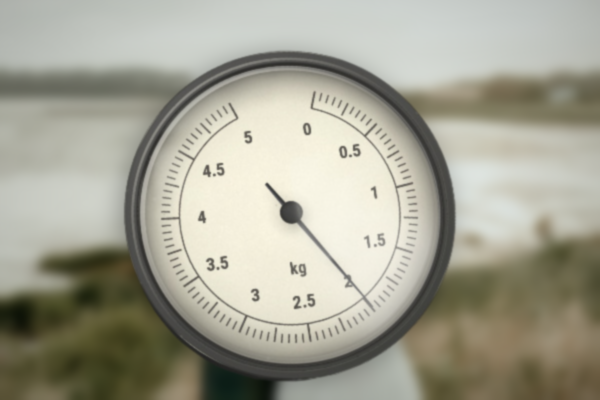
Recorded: 2 kg
